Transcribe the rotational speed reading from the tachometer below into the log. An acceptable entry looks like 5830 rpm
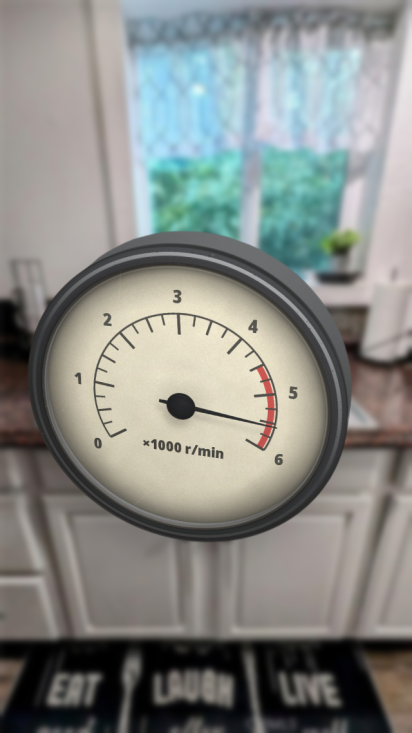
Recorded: 5500 rpm
